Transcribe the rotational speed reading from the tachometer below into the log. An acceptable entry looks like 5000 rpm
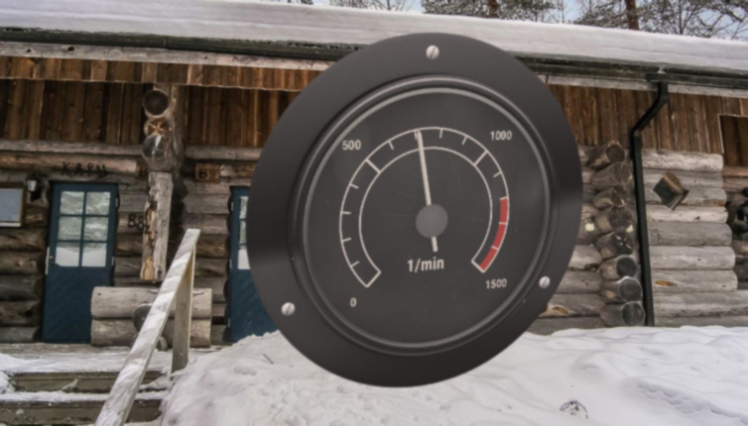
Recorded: 700 rpm
